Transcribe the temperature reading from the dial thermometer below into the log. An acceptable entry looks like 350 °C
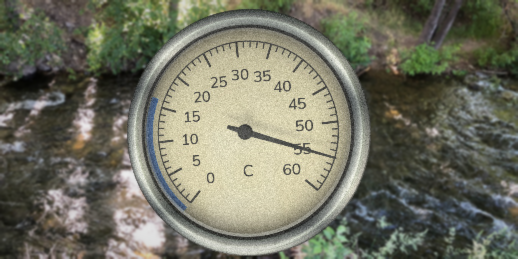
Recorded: 55 °C
